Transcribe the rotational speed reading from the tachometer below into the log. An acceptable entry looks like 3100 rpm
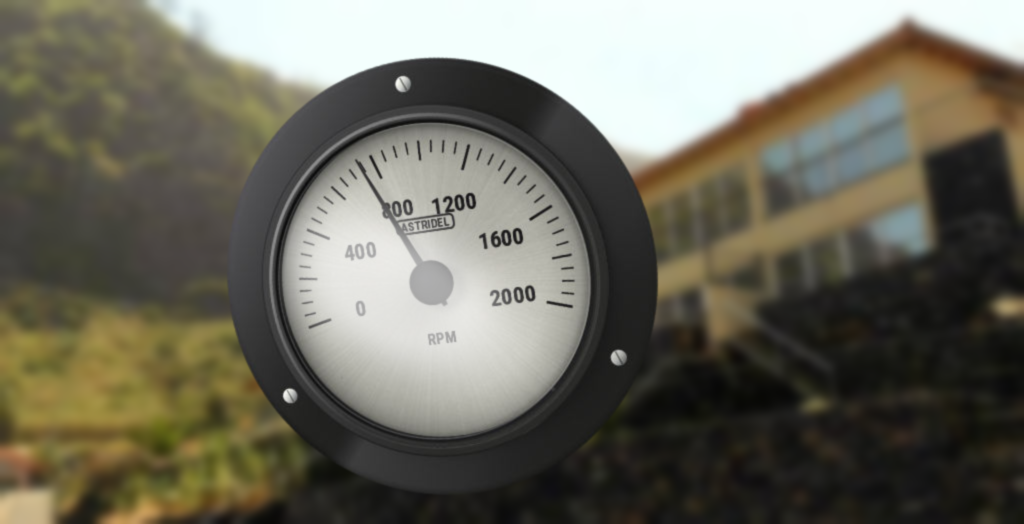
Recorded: 750 rpm
